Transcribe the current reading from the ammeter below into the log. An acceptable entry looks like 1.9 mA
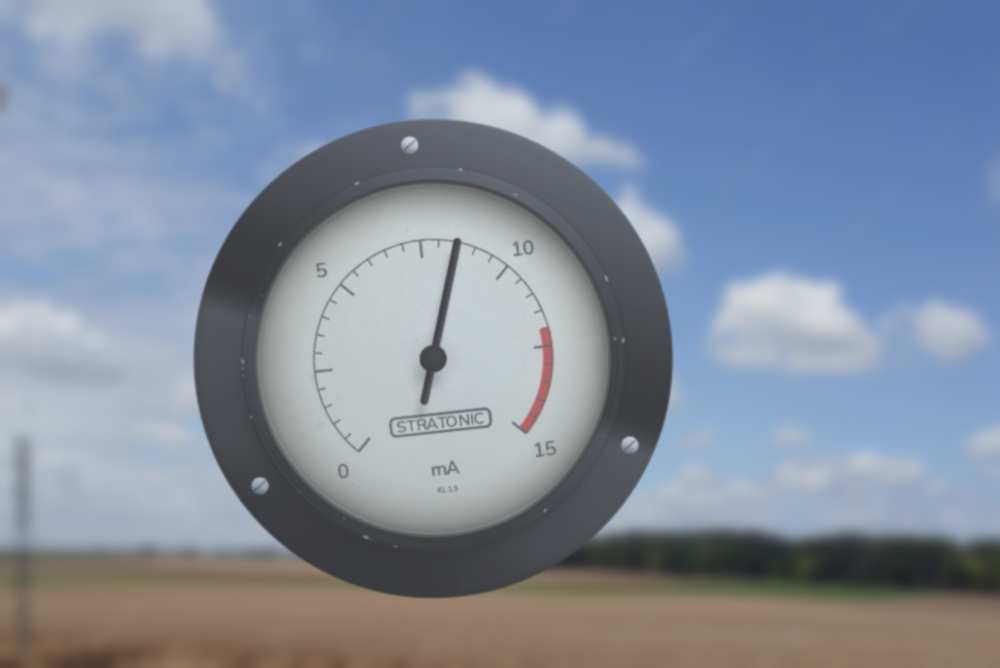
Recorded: 8.5 mA
